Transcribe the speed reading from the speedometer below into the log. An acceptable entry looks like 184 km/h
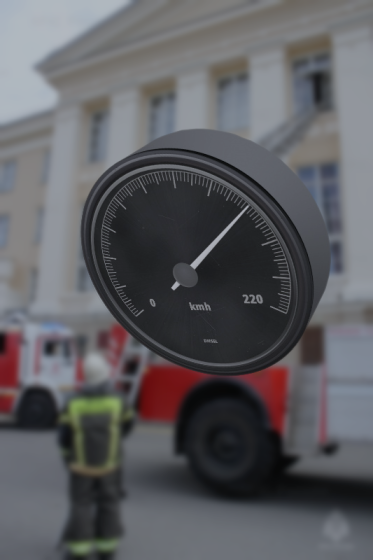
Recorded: 160 km/h
